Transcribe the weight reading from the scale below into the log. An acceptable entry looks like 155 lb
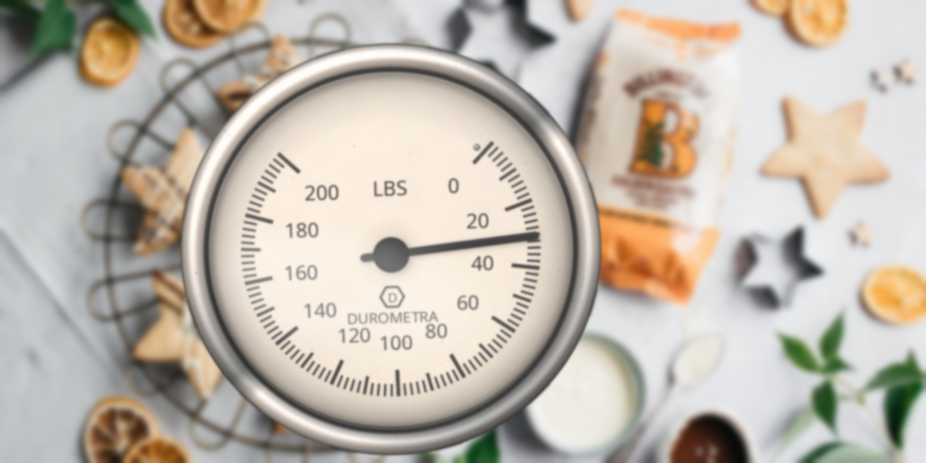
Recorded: 30 lb
